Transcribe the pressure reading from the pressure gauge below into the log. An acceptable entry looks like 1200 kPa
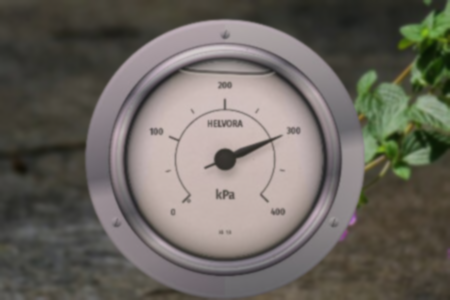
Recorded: 300 kPa
